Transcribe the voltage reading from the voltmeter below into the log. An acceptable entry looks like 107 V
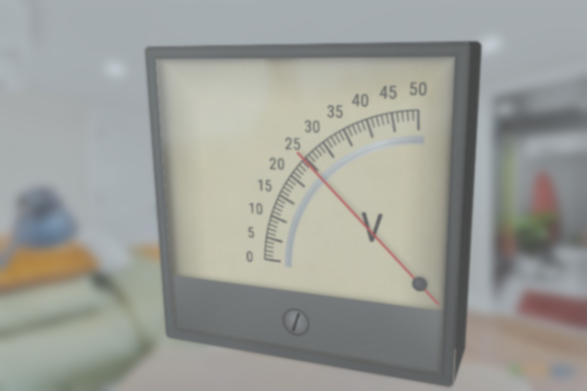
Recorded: 25 V
